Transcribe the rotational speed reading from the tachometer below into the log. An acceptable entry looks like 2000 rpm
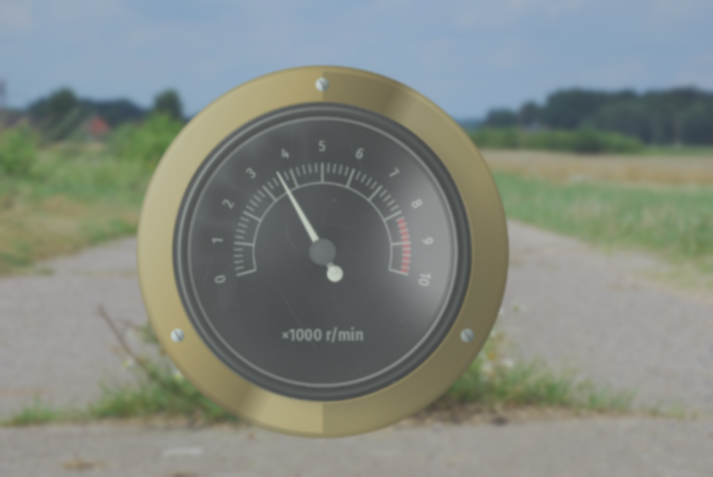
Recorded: 3600 rpm
